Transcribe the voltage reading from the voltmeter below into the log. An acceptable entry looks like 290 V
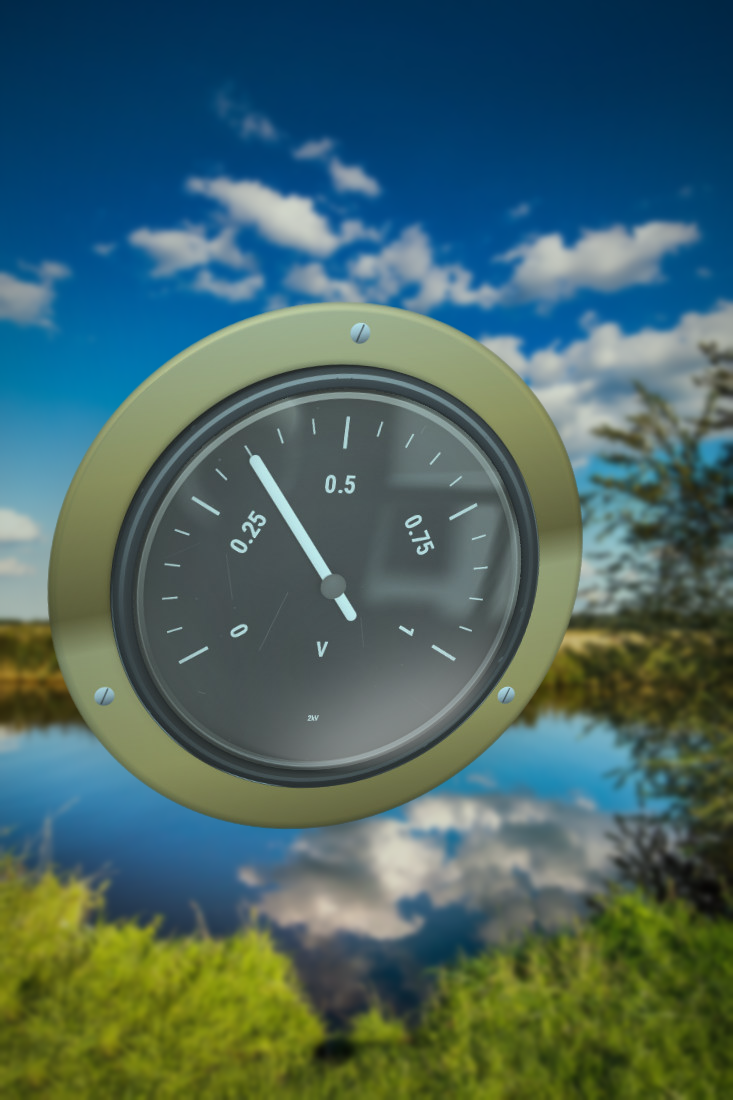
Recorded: 0.35 V
